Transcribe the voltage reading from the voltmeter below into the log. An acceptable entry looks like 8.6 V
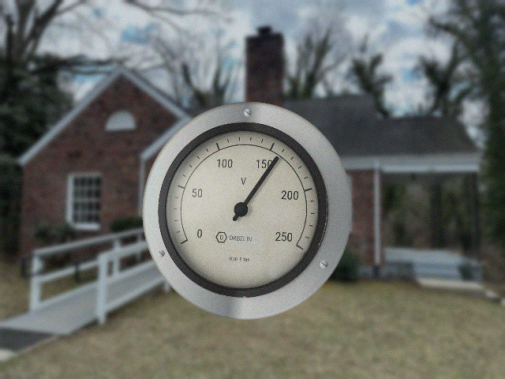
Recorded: 160 V
